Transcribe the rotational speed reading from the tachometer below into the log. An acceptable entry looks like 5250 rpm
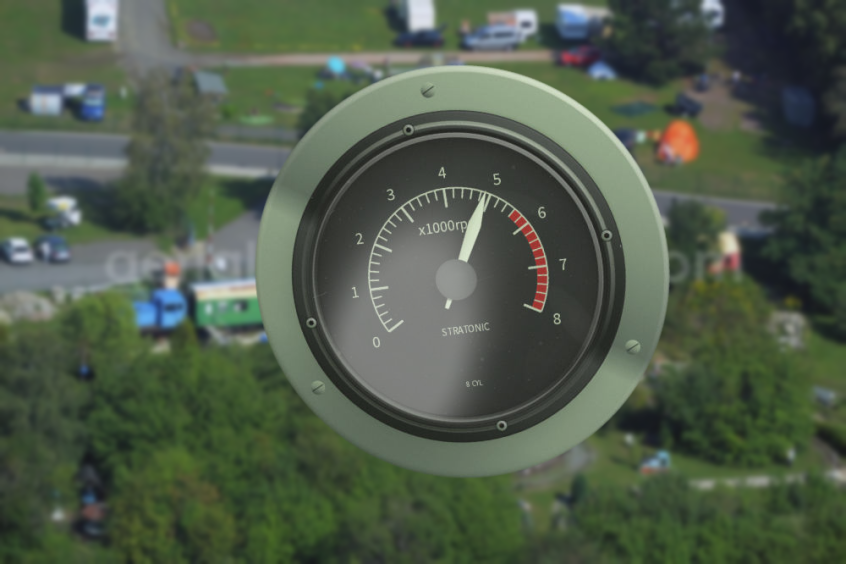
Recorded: 4900 rpm
